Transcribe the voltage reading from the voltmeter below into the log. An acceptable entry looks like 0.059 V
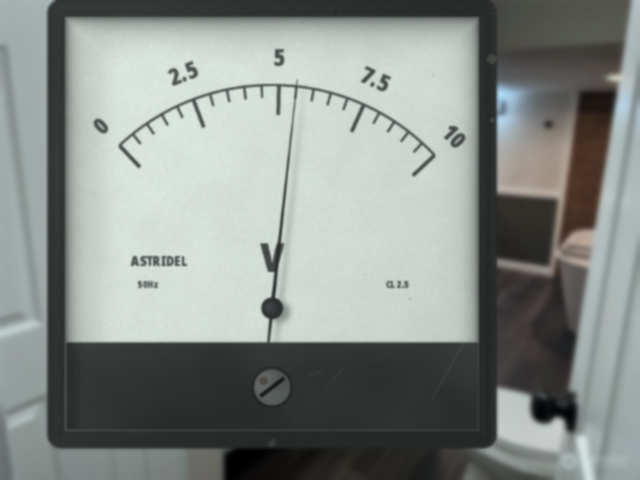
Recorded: 5.5 V
